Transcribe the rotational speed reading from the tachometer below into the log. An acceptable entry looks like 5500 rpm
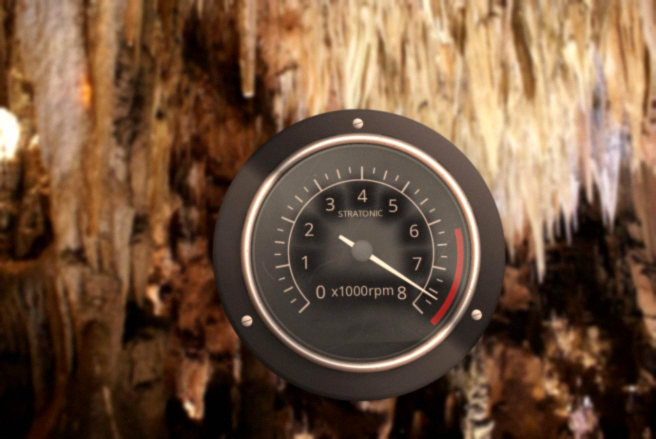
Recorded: 7625 rpm
